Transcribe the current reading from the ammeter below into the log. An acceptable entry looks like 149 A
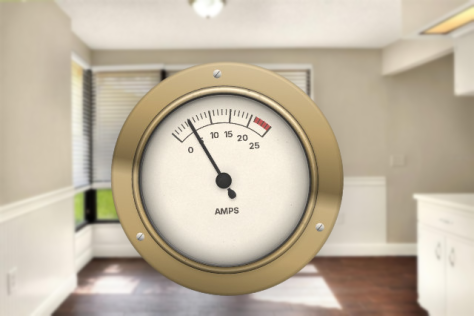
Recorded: 5 A
